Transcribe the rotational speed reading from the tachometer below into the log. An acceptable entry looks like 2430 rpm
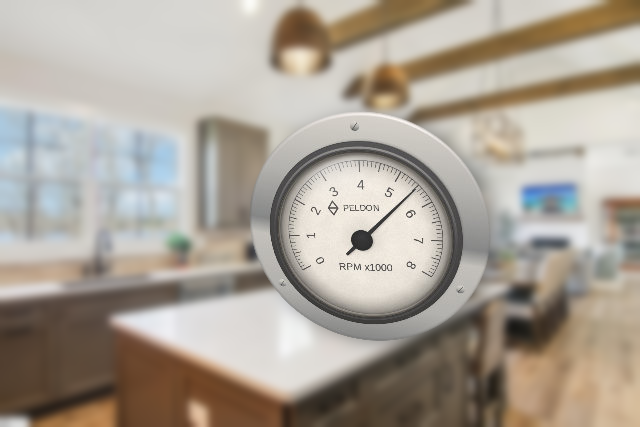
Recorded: 5500 rpm
